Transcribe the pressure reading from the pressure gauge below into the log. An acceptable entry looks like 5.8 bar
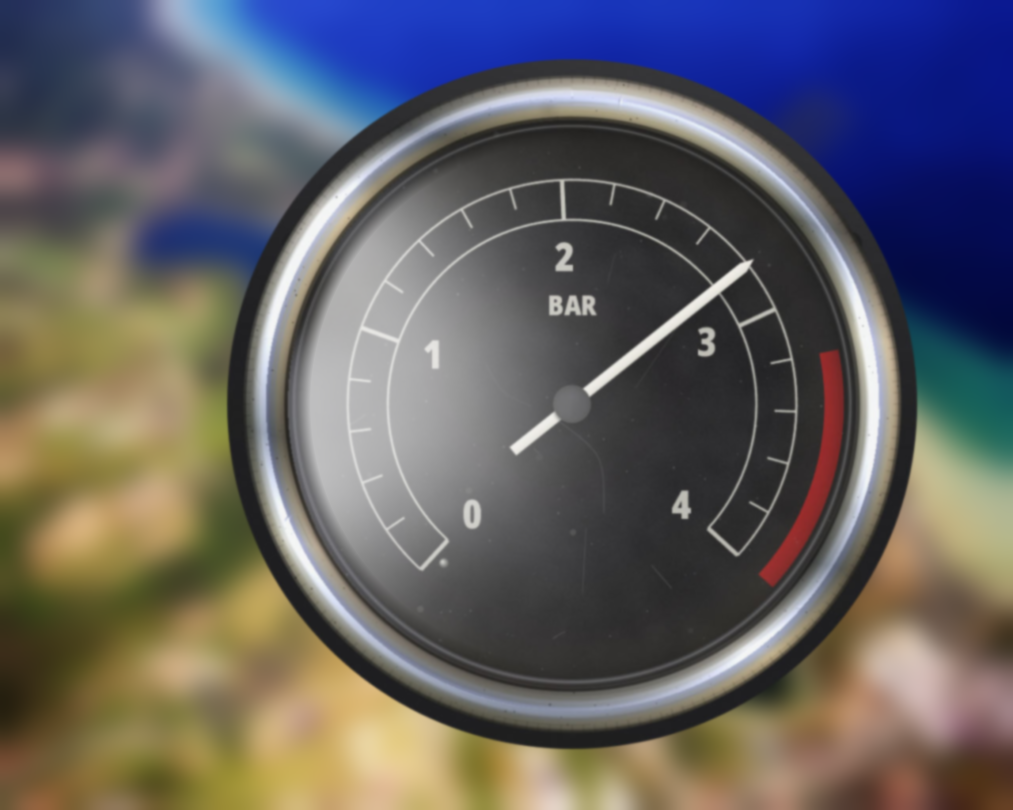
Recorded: 2.8 bar
